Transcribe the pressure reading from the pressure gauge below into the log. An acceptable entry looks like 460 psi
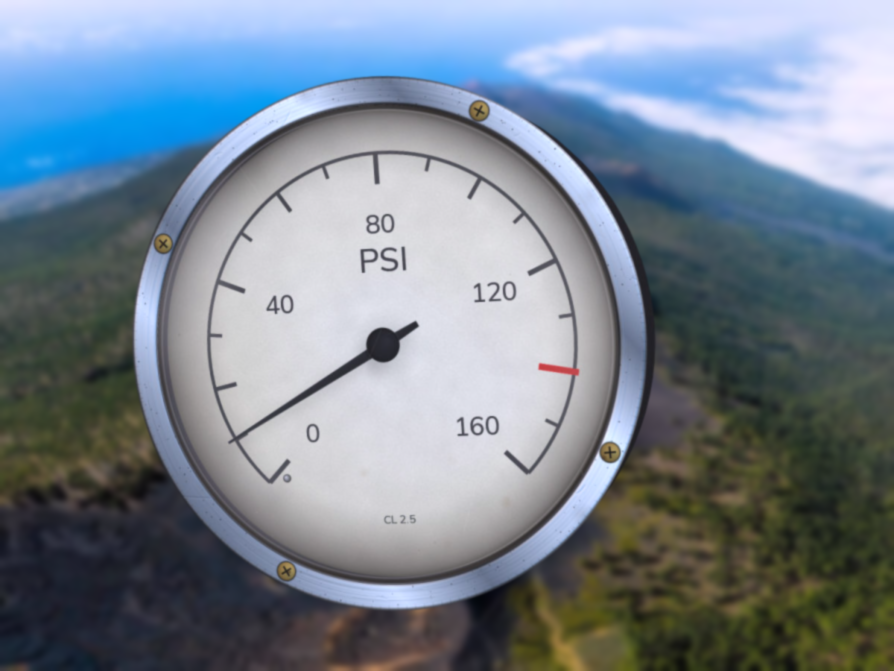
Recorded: 10 psi
